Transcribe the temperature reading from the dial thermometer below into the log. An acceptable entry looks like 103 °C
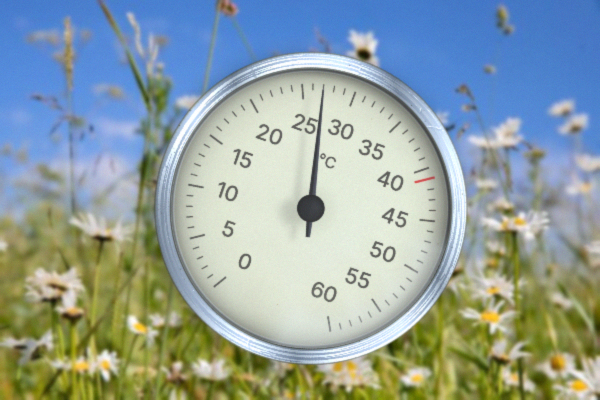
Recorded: 27 °C
